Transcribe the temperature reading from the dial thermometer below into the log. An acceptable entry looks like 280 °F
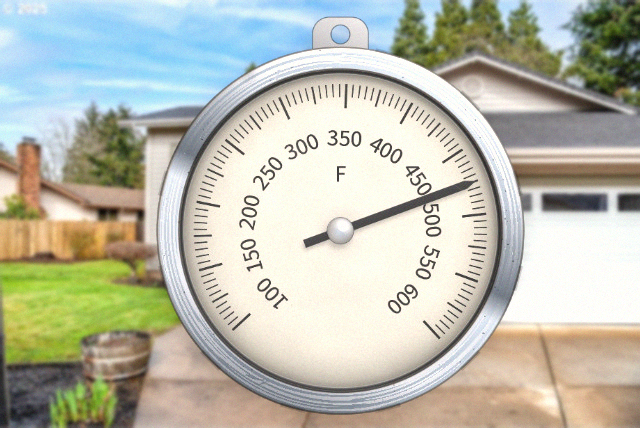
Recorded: 475 °F
